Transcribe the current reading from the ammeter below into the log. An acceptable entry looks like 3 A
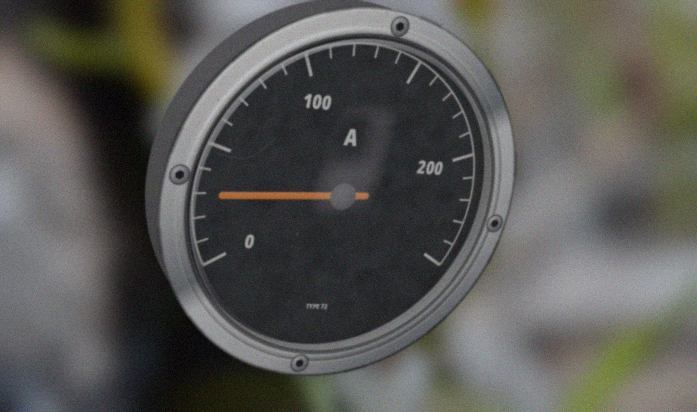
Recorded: 30 A
